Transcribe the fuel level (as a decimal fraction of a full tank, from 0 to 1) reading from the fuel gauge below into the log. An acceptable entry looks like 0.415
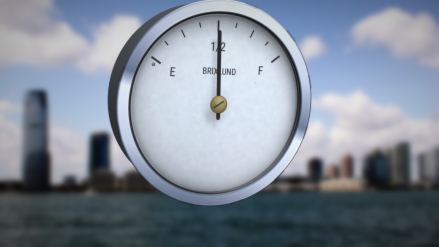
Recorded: 0.5
